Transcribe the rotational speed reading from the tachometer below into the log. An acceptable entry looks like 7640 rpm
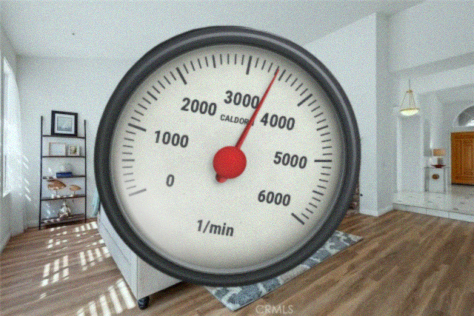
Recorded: 3400 rpm
